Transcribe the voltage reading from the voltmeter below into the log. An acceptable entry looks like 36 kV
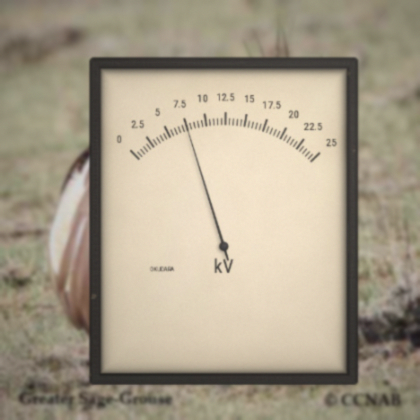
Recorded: 7.5 kV
